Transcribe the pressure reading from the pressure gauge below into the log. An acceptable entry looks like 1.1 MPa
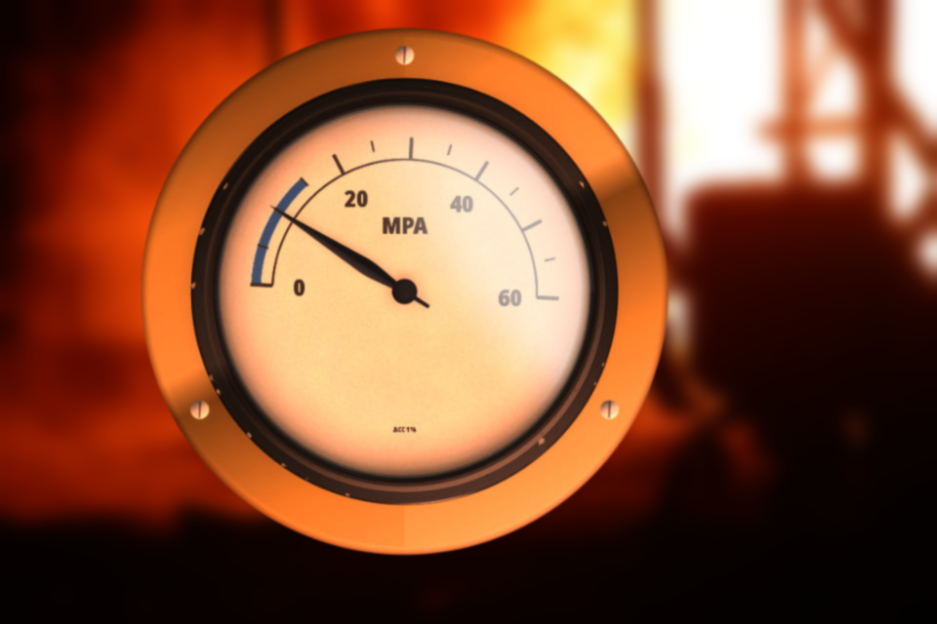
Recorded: 10 MPa
